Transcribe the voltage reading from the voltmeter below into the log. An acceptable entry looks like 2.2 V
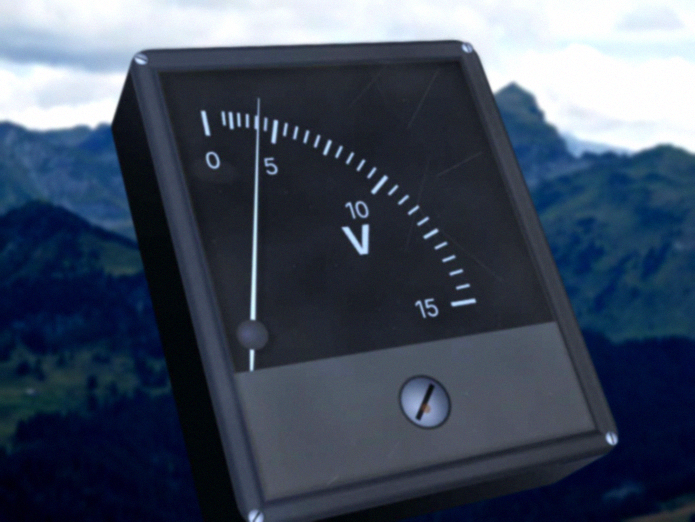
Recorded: 4 V
